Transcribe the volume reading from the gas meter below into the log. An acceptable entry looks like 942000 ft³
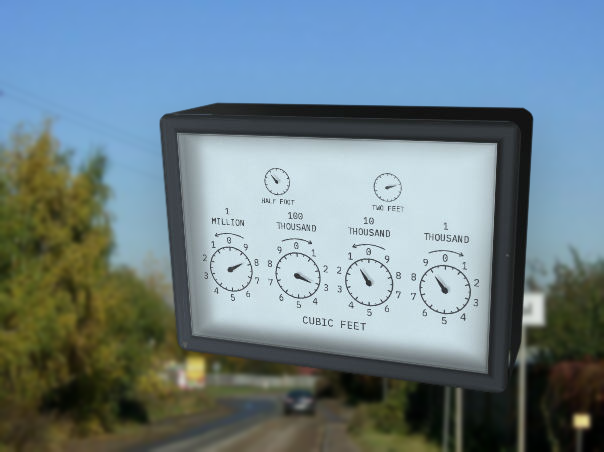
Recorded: 830900 ft³
